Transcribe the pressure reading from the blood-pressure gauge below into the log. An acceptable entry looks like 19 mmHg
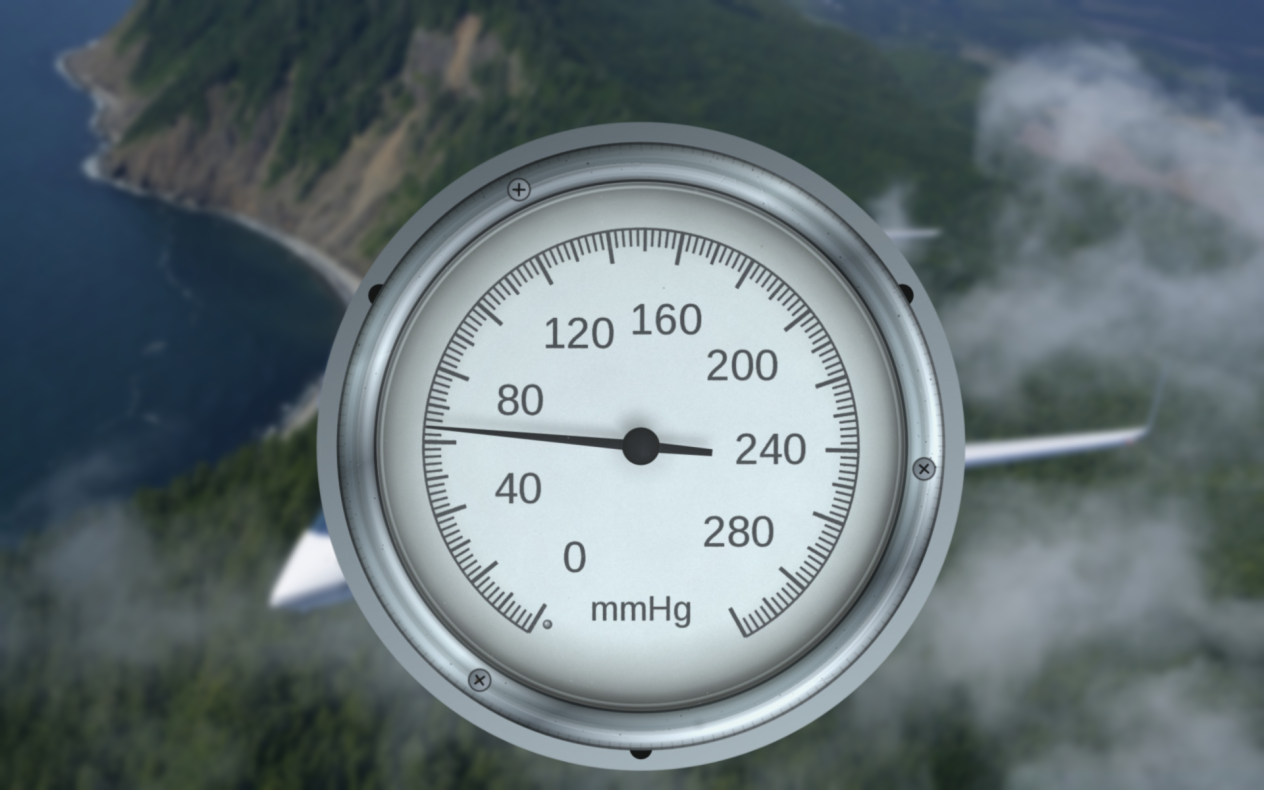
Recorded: 64 mmHg
